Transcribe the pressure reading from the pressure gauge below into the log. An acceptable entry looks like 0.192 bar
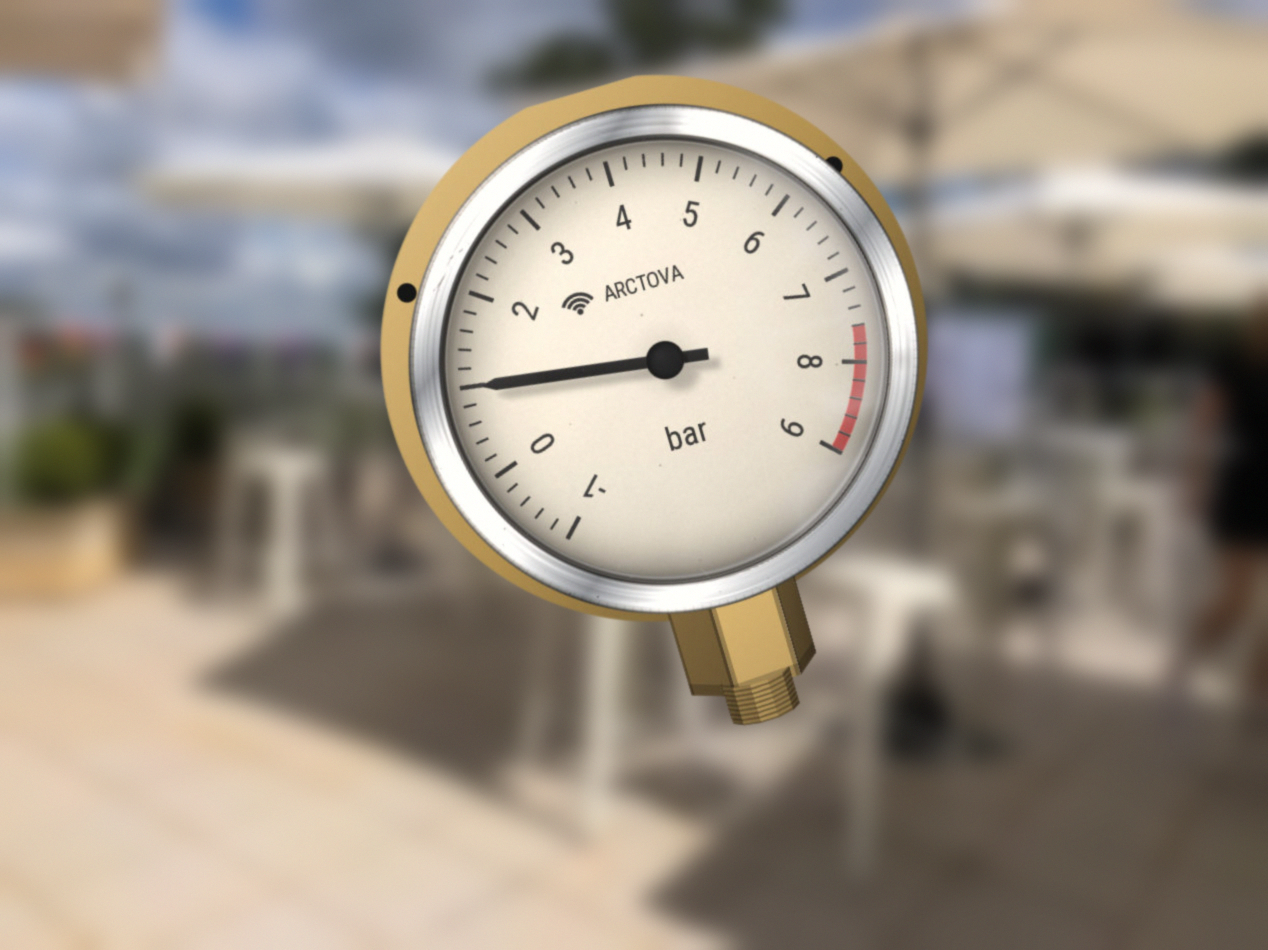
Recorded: 1 bar
